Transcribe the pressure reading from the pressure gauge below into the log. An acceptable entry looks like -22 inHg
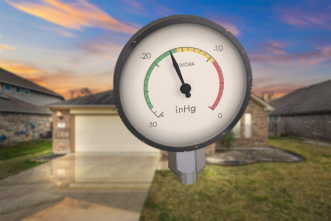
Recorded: -17 inHg
